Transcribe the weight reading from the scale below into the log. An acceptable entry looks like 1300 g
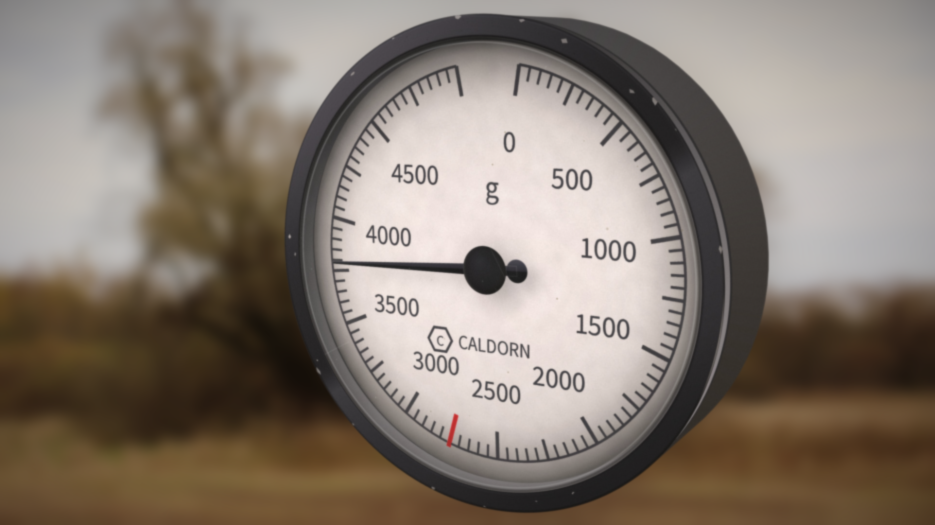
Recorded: 3800 g
